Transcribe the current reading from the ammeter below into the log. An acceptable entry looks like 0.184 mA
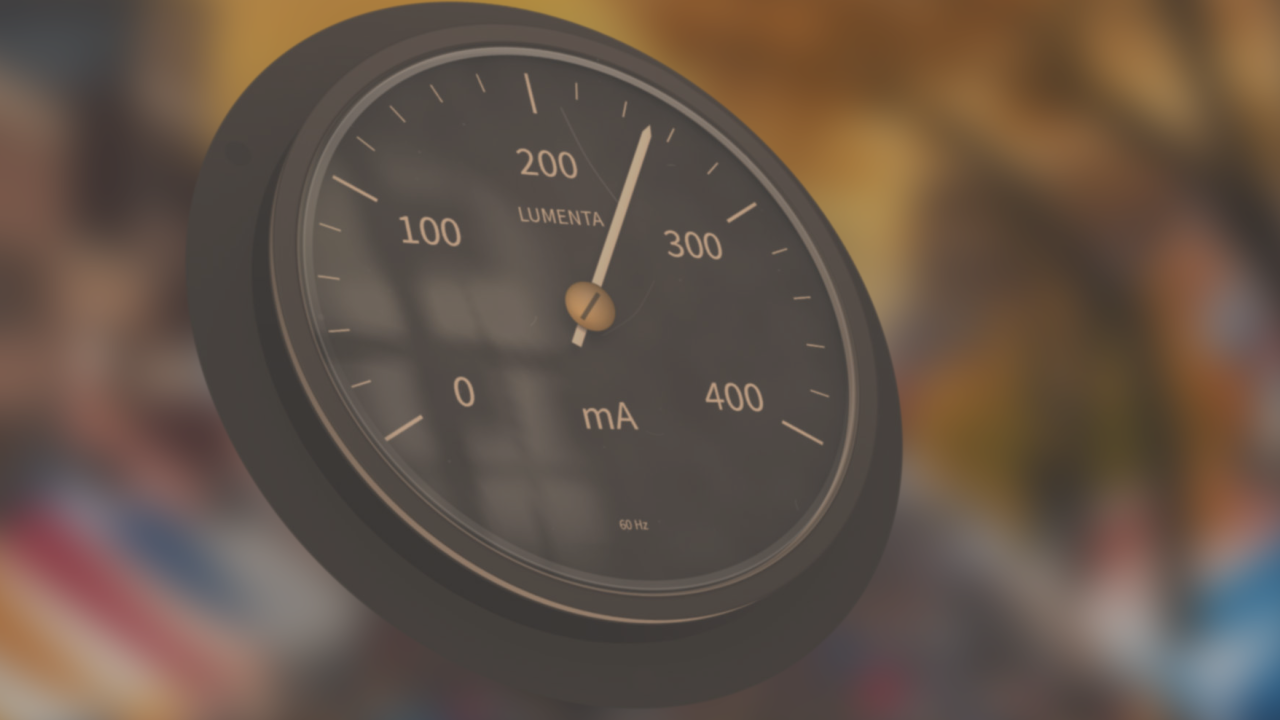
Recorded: 250 mA
